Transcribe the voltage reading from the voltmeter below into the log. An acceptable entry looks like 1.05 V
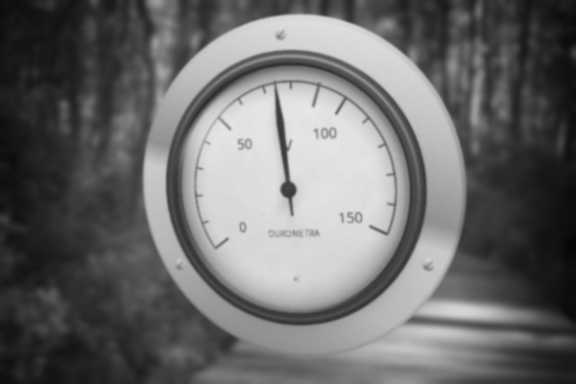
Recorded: 75 V
